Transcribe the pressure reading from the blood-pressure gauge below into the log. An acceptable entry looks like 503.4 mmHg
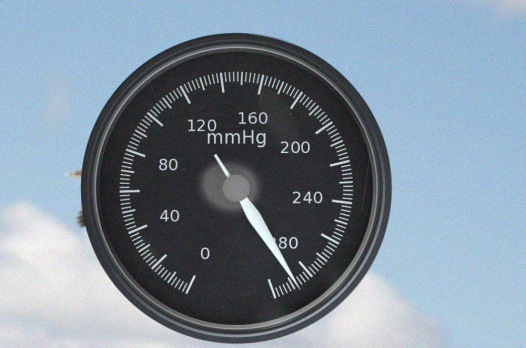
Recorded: 288 mmHg
